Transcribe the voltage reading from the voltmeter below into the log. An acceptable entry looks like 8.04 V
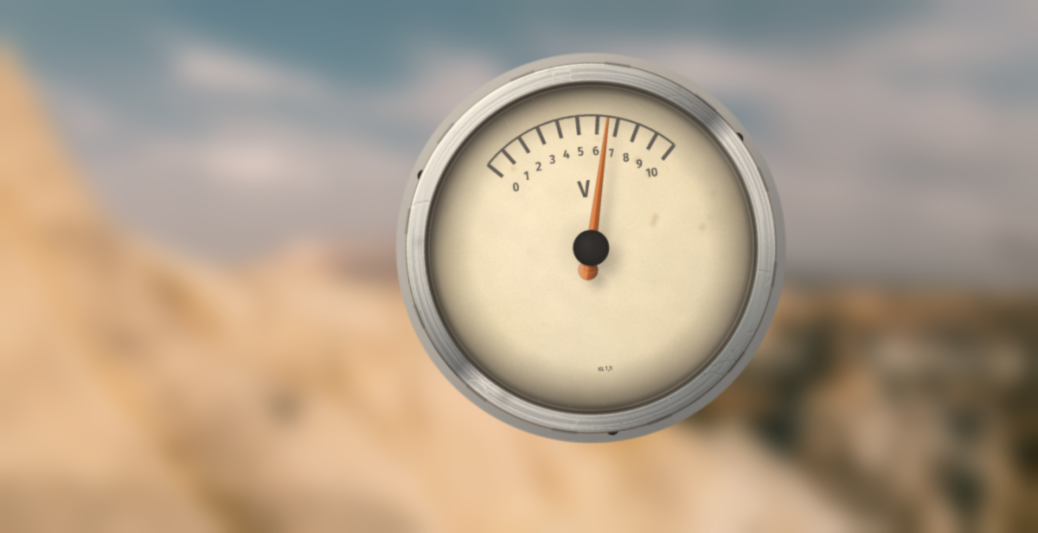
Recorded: 6.5 V
